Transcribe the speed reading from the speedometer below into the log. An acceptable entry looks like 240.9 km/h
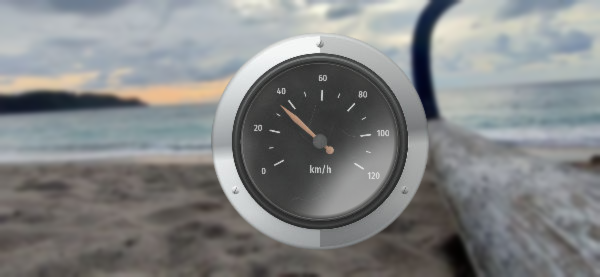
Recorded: 35 km/h
